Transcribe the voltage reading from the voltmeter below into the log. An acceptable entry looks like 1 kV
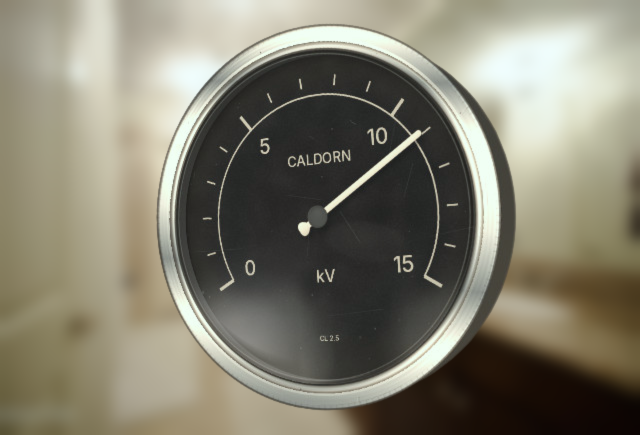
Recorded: 11 kV
